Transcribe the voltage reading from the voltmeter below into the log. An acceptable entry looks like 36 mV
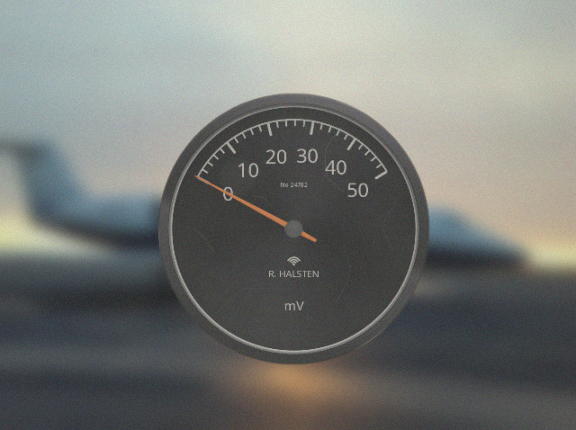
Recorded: 0 mV
